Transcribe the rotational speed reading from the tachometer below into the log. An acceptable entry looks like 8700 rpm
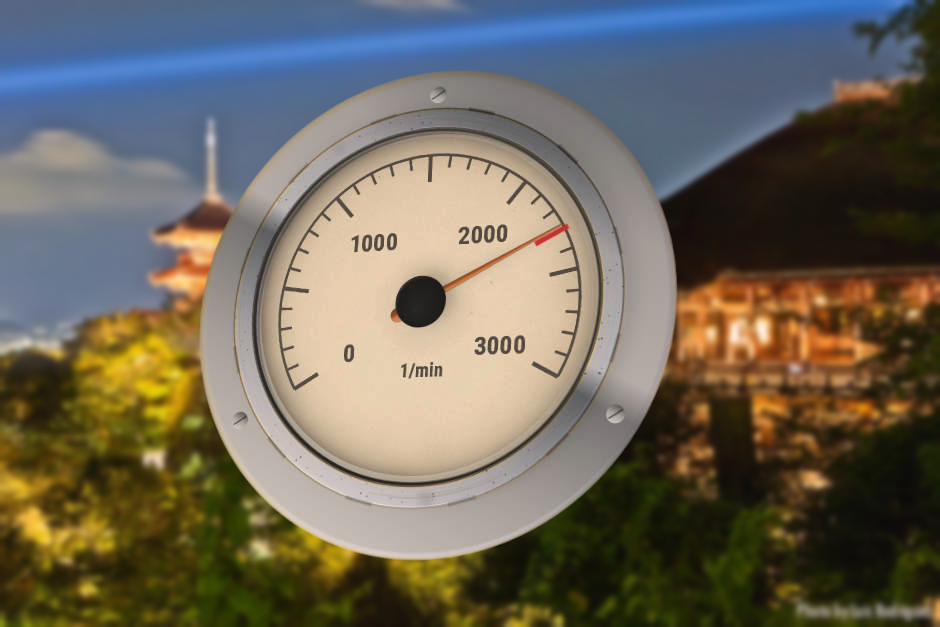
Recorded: 2300 rpm
